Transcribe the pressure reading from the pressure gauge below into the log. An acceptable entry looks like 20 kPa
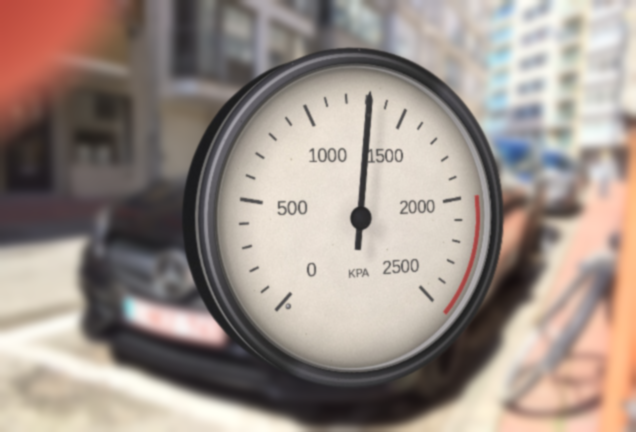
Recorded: 1300 kPa
